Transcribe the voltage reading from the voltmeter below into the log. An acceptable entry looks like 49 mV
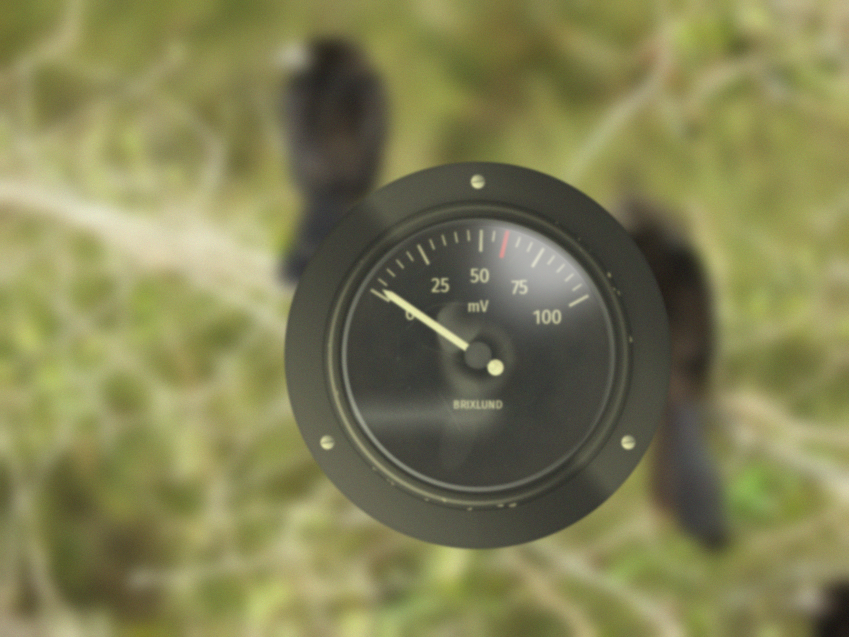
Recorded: 2.5 mV
